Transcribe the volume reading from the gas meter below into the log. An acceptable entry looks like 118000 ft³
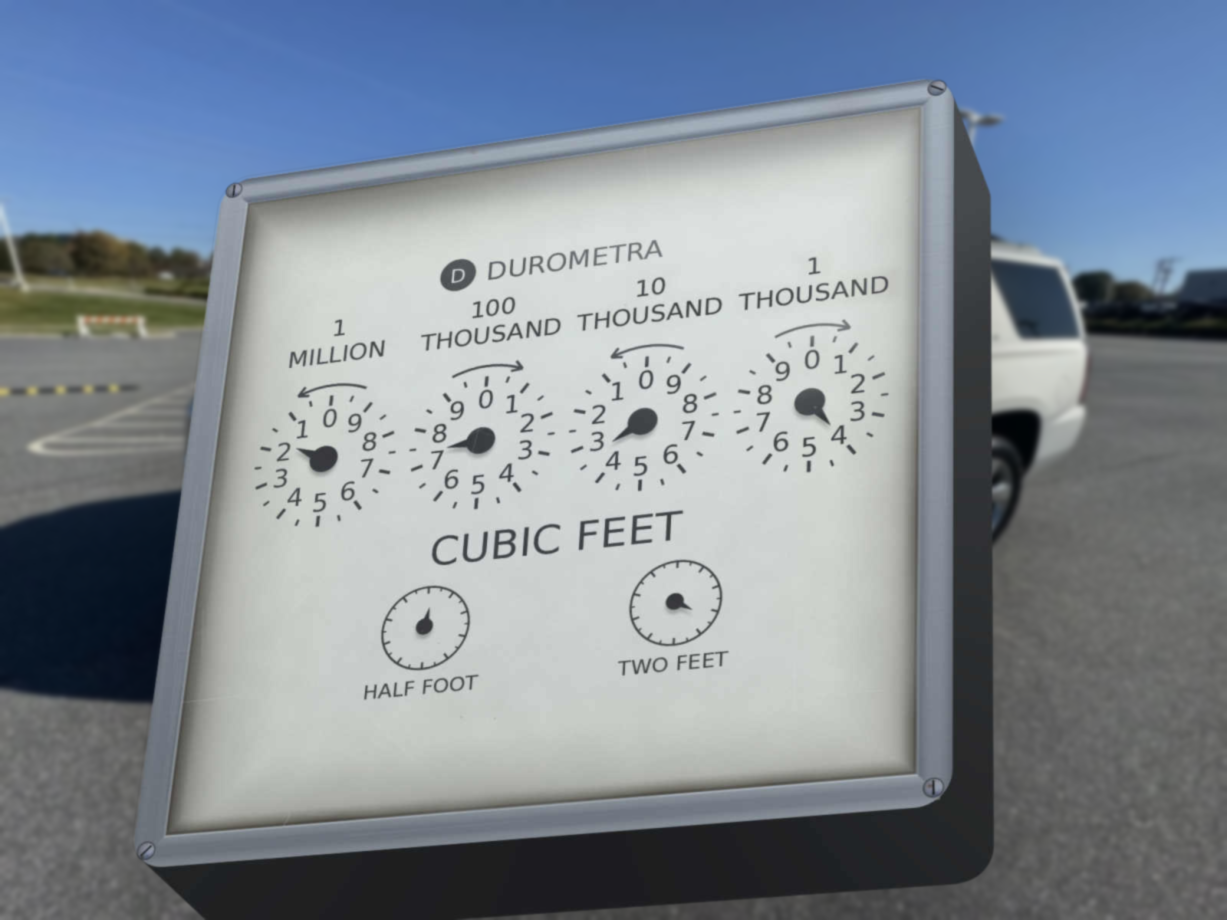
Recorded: 173400 ft³
